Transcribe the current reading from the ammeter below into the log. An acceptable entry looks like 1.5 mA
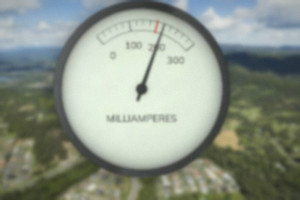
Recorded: 200 mA
